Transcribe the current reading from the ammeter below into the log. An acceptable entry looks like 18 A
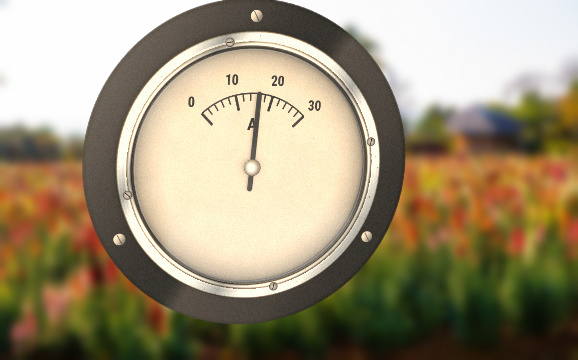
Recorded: 16 A
